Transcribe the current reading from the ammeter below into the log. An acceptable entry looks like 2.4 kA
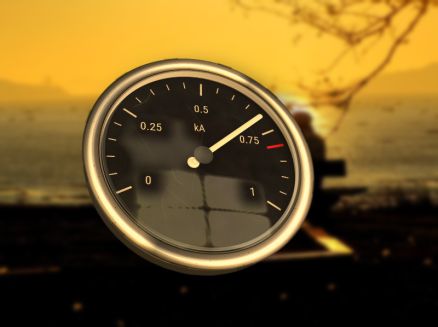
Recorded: 0.7 kA
